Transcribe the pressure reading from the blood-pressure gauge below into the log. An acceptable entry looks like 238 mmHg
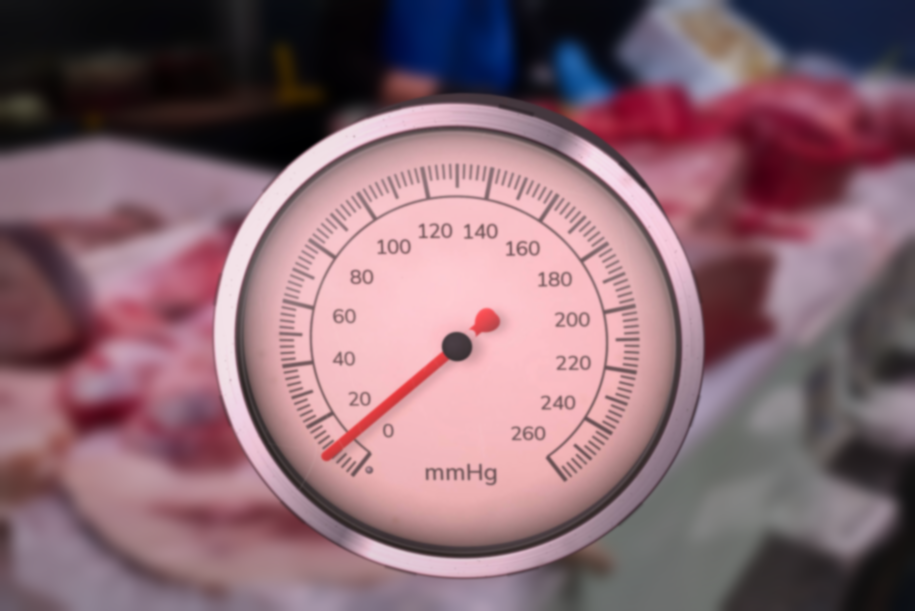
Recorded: 10 mmHg
